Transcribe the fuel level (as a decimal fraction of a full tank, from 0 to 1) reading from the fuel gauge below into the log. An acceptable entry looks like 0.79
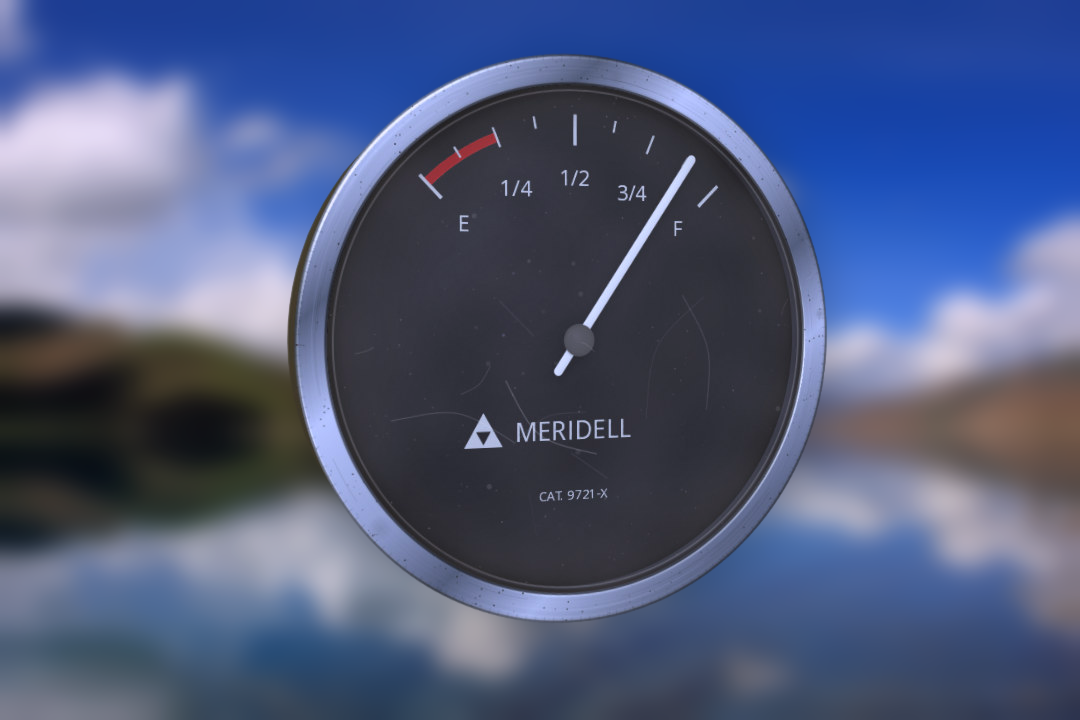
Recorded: 0.875
